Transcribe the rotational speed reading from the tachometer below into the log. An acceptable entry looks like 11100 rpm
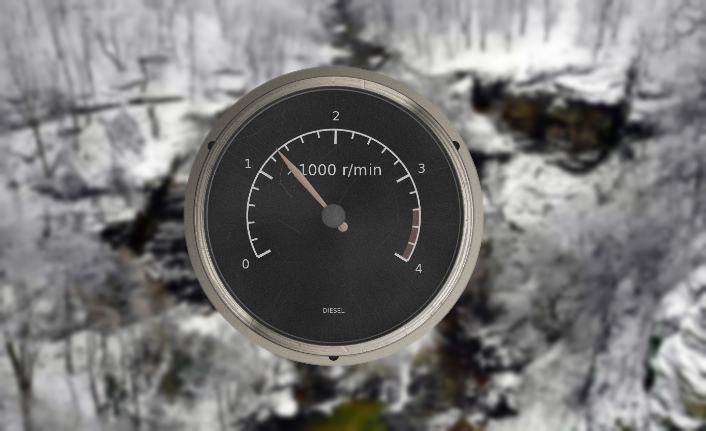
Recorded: 1300 rpm
